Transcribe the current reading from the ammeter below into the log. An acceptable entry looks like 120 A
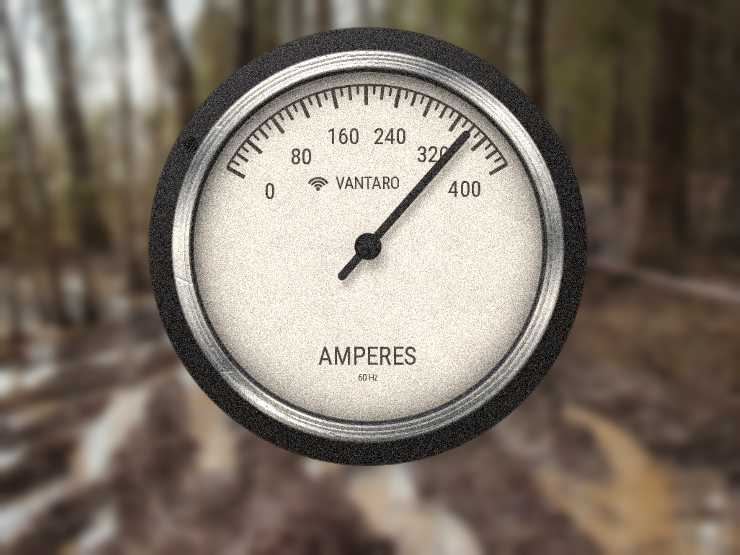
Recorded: 340 A
